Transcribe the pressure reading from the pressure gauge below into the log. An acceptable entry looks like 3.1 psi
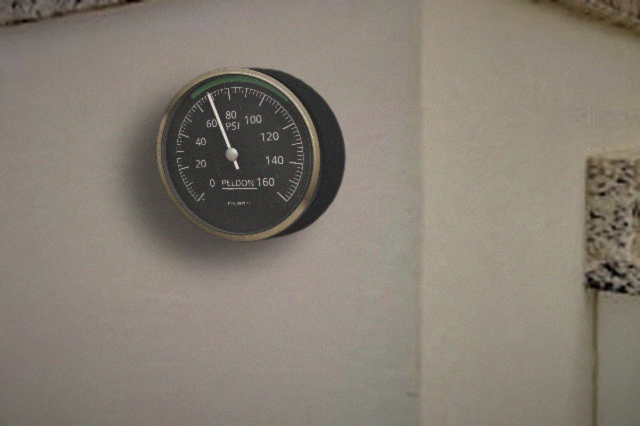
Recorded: 70 psi
